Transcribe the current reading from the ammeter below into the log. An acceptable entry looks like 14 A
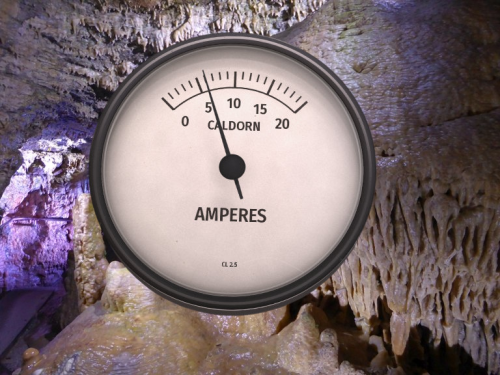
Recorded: 6 A
